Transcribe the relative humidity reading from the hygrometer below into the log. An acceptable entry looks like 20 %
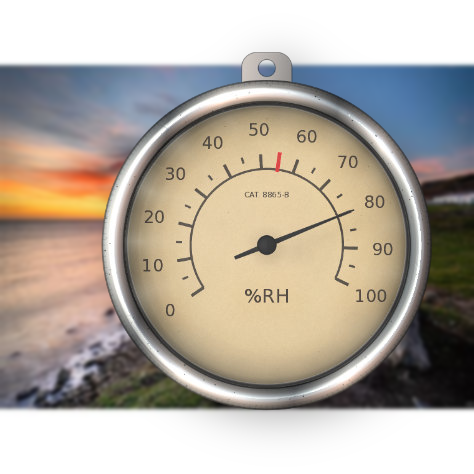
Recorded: 80 %
